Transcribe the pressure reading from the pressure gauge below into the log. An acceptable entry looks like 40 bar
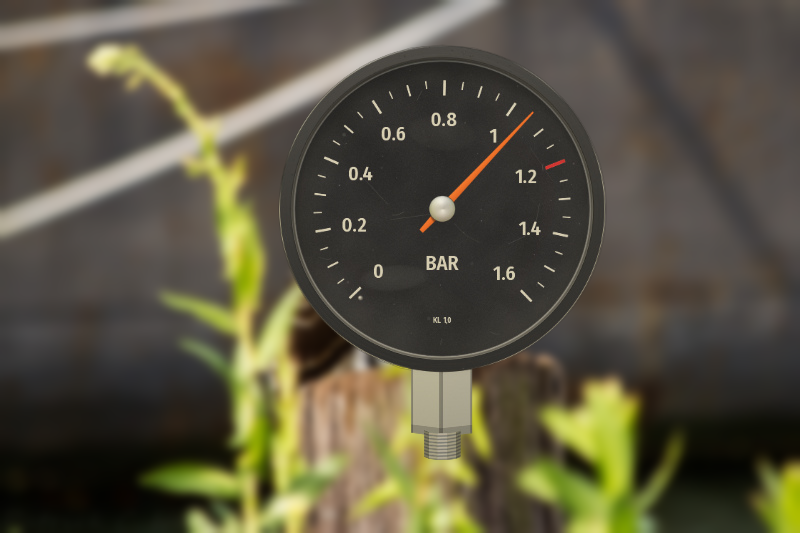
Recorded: 1.05 bar
